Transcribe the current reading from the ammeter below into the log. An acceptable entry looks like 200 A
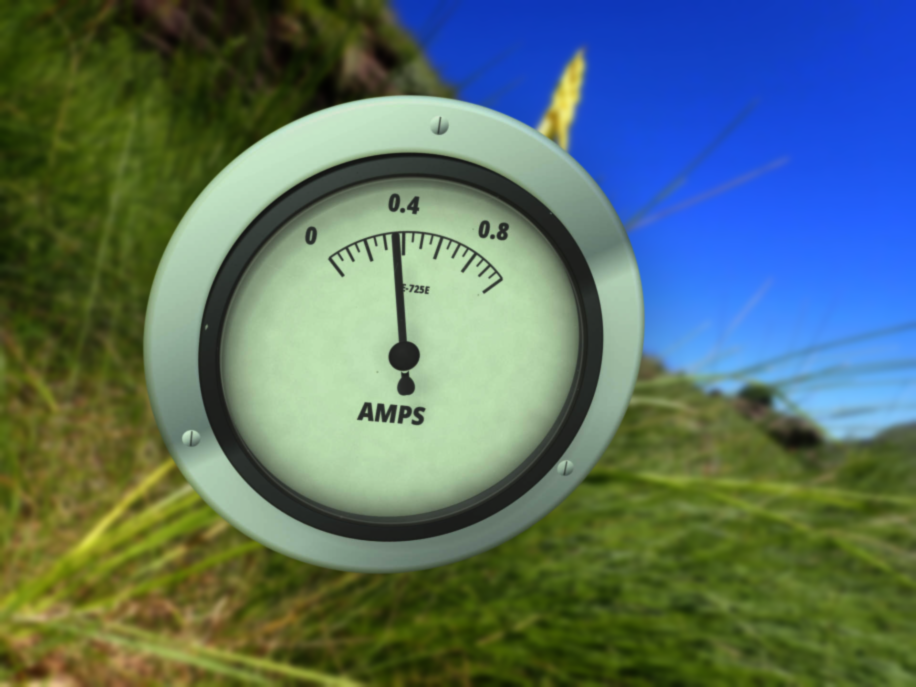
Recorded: 0.35 A
